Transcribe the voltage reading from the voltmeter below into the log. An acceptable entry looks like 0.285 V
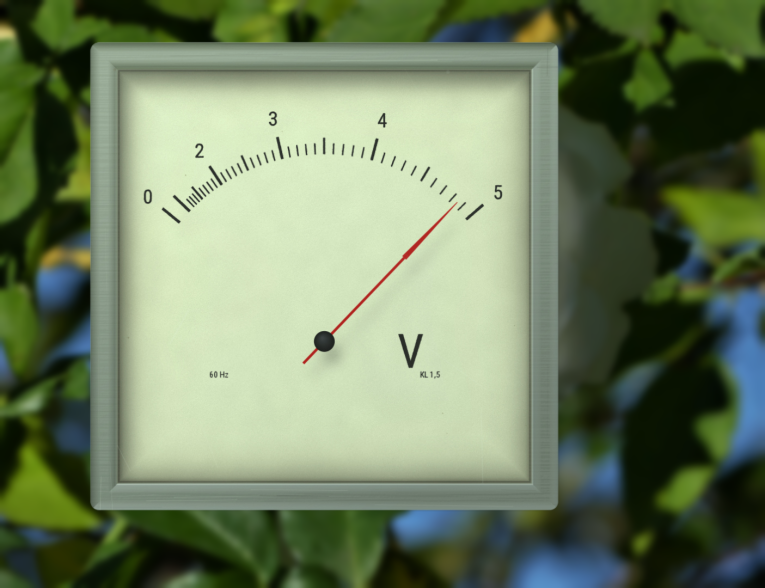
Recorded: 4.85 V
